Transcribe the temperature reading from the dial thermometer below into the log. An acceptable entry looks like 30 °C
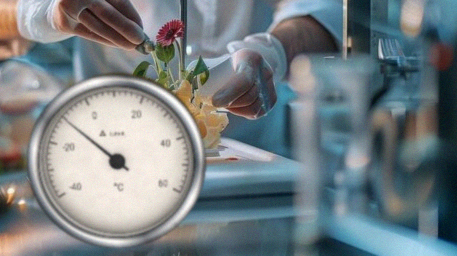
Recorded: -10 °C
